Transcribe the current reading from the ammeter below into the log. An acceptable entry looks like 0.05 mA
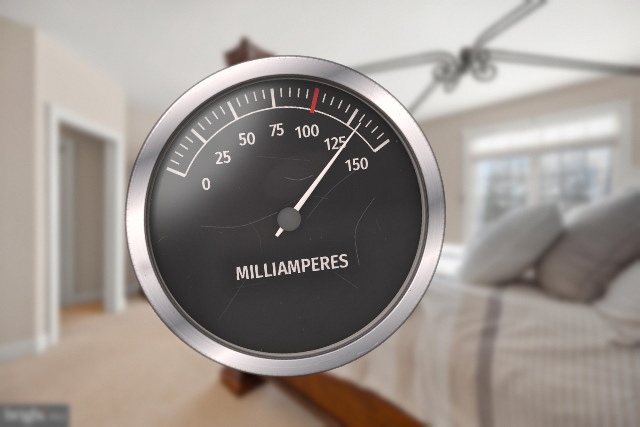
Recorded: 130 mA
